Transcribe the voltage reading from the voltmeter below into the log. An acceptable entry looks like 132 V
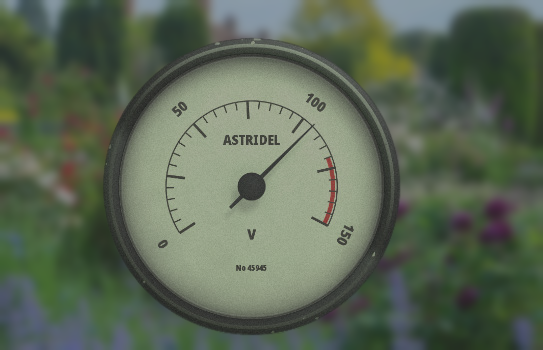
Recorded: 105 V
